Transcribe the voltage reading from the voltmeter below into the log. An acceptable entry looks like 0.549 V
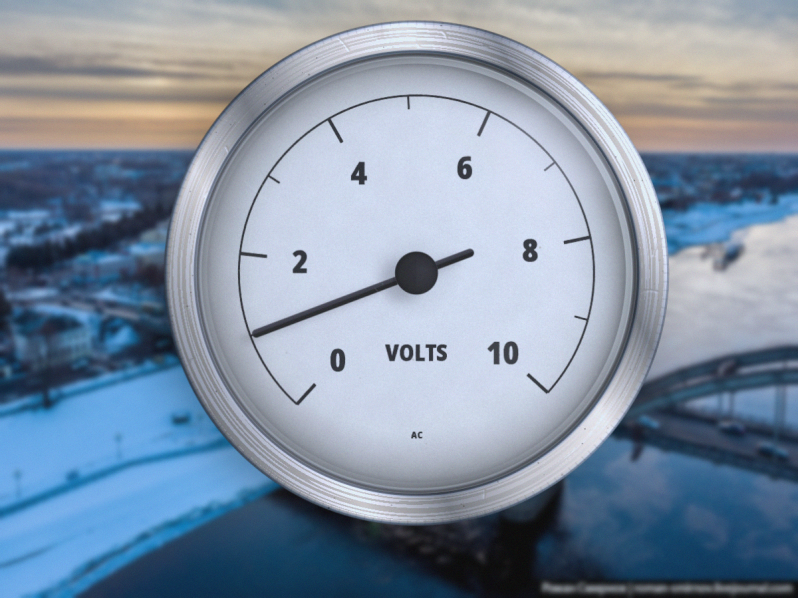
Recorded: 1 V
